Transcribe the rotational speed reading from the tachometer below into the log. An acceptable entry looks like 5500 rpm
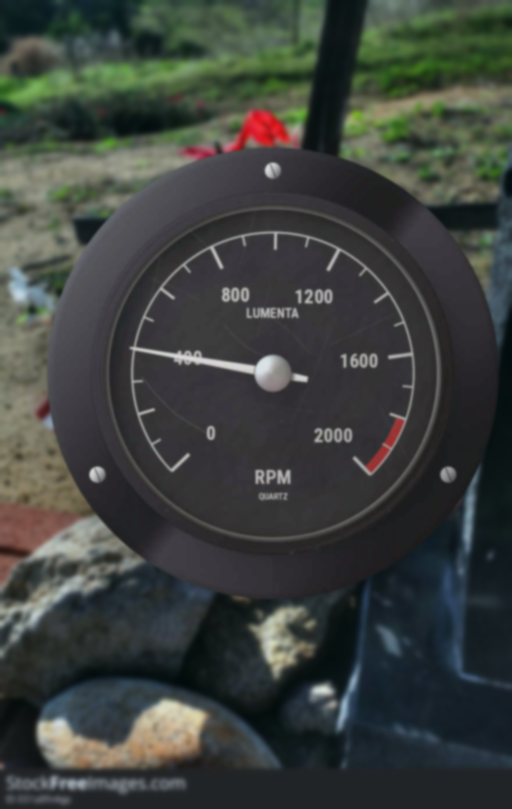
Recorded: 400 rpm
